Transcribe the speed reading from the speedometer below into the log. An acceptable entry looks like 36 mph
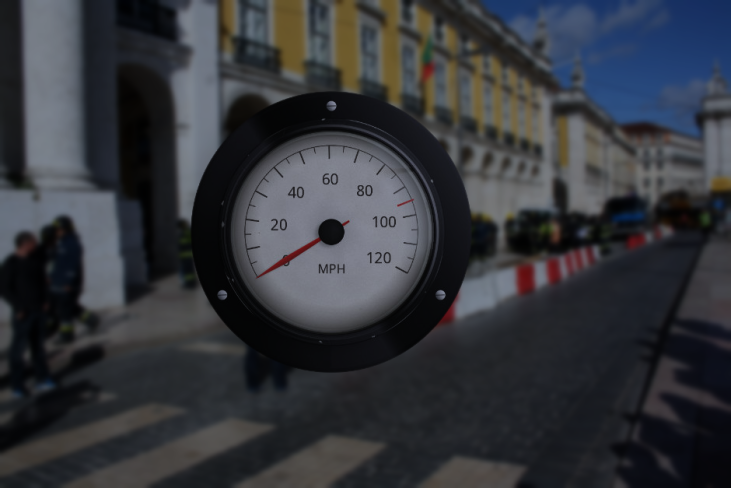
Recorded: 0 mph
